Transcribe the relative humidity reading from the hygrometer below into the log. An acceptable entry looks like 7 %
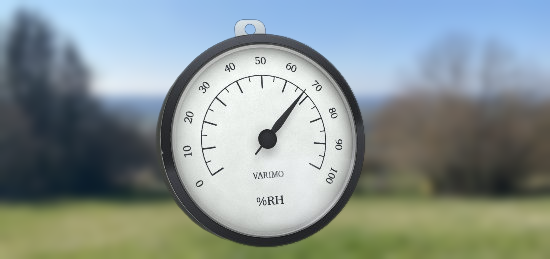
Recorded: 67.5 %
